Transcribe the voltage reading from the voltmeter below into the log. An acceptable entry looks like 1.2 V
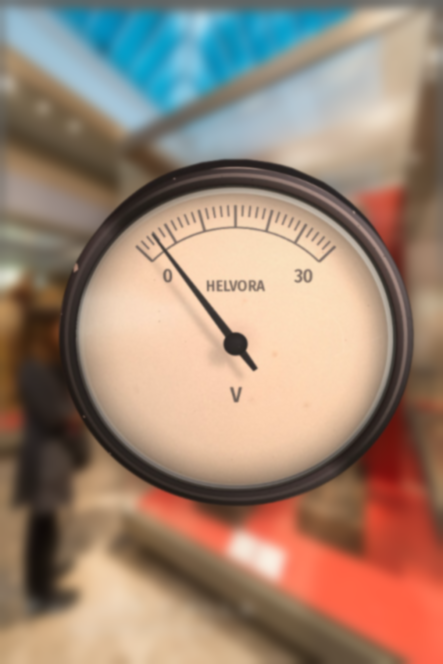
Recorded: 3 V
